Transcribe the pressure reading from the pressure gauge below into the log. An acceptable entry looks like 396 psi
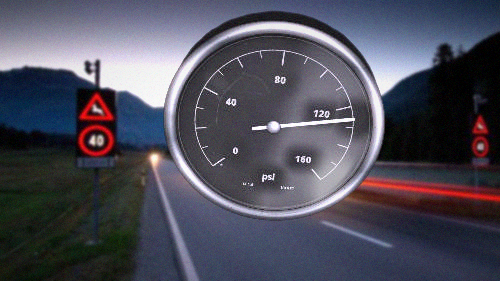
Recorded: 125 psi
